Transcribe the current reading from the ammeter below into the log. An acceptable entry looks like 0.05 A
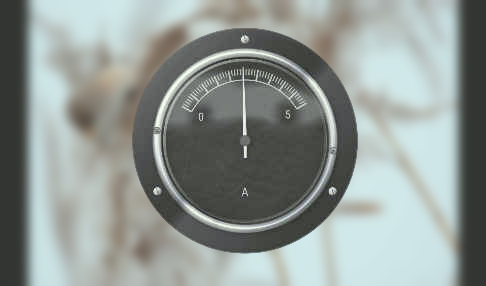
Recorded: 2.5 A
